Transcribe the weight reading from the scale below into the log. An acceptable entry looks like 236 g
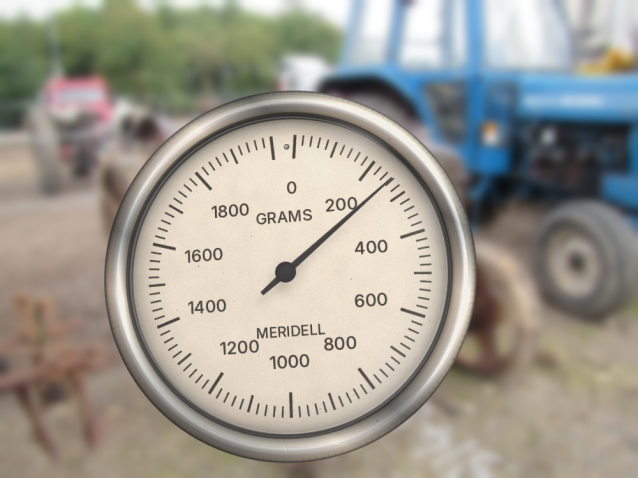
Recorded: 260 g
